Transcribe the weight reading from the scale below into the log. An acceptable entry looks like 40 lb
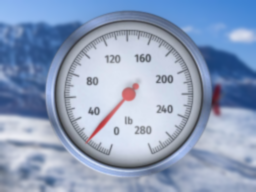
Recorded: 20 lb
